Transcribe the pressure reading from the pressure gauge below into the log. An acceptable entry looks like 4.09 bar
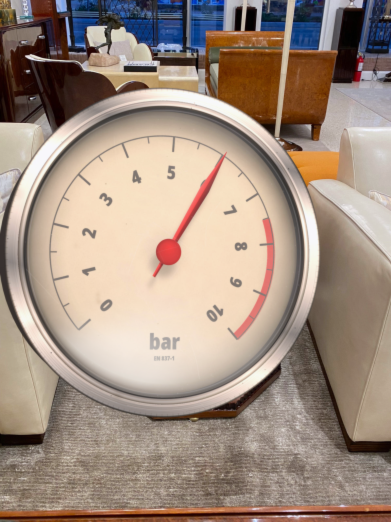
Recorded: 6 bar
